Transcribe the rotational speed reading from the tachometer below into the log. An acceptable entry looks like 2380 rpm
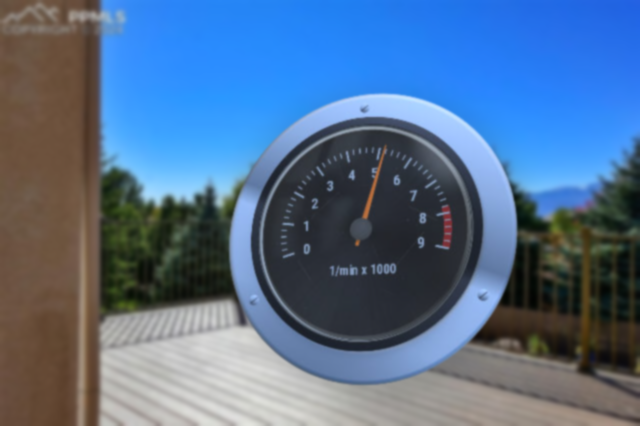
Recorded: 5200 rpm
